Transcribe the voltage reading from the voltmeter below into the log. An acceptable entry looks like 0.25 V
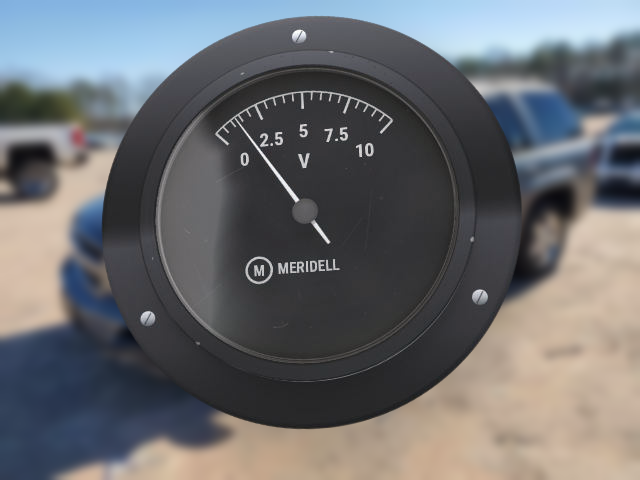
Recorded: 1.25 V
